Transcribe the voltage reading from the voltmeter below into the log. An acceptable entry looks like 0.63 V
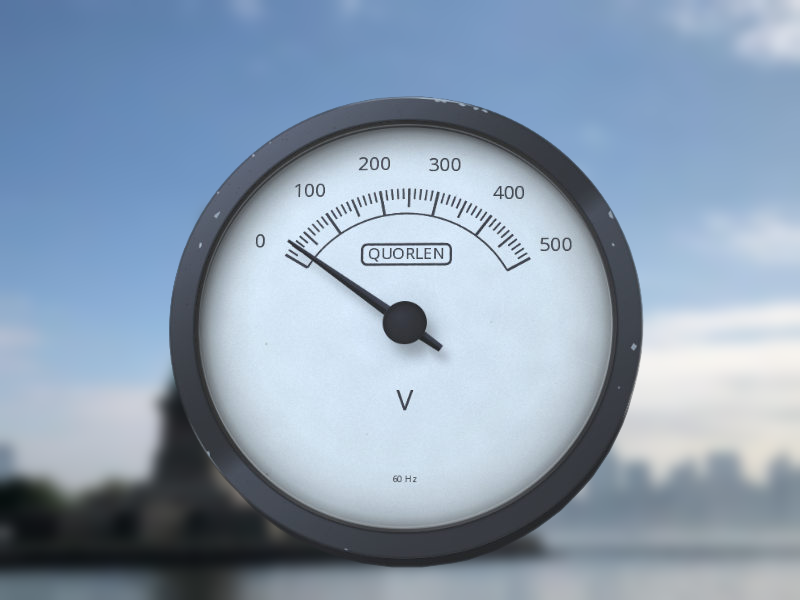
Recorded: 20 V
